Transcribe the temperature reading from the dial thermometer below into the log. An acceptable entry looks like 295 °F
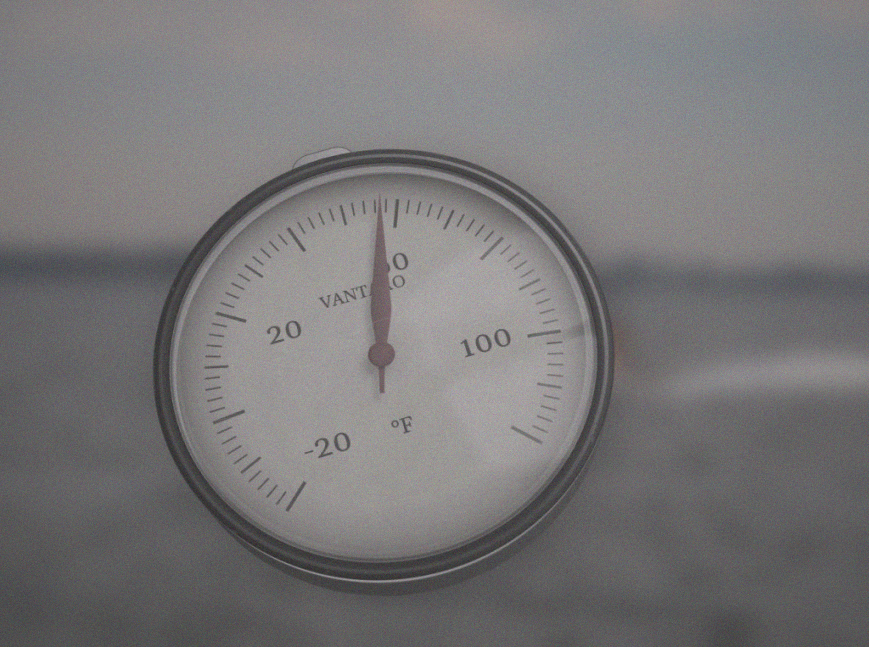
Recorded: 57 °F
